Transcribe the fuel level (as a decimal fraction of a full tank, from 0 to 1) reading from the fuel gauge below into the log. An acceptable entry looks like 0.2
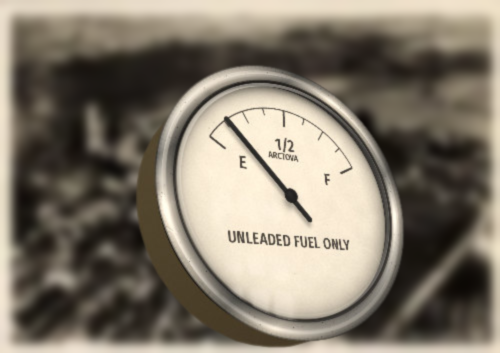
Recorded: 0.125
